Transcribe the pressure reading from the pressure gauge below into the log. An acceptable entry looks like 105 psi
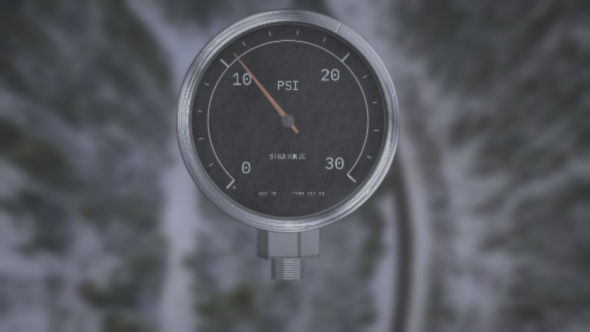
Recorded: 11 psi
